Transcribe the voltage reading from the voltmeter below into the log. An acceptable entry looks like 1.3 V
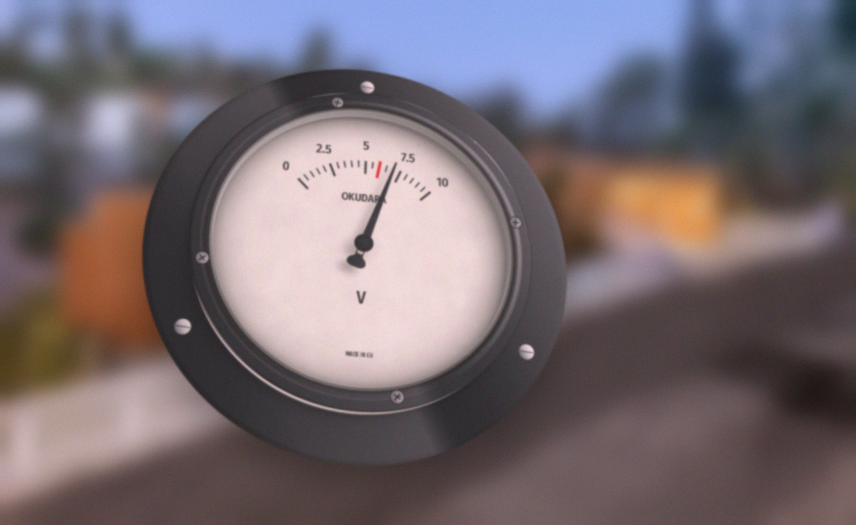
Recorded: 7 V
